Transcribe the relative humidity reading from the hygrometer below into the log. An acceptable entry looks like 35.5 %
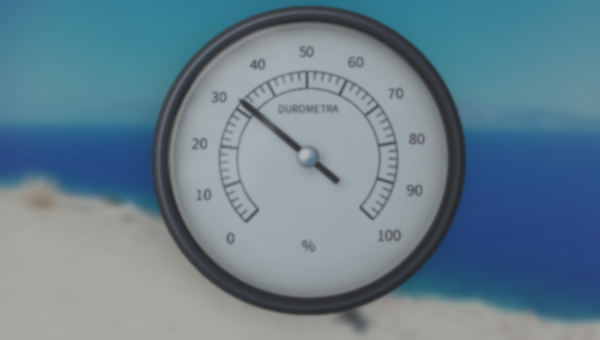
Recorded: 32 %
